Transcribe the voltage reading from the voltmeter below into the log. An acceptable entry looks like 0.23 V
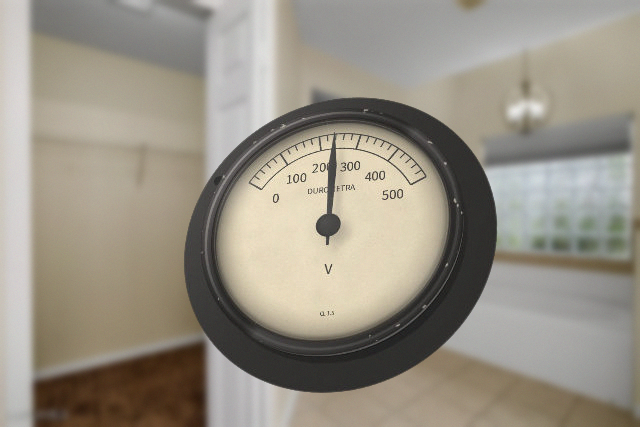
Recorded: 240 V
